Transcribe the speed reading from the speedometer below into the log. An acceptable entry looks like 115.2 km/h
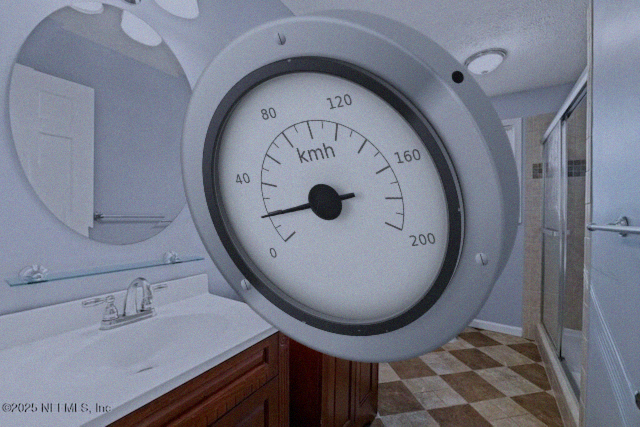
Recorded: 20 km/h
